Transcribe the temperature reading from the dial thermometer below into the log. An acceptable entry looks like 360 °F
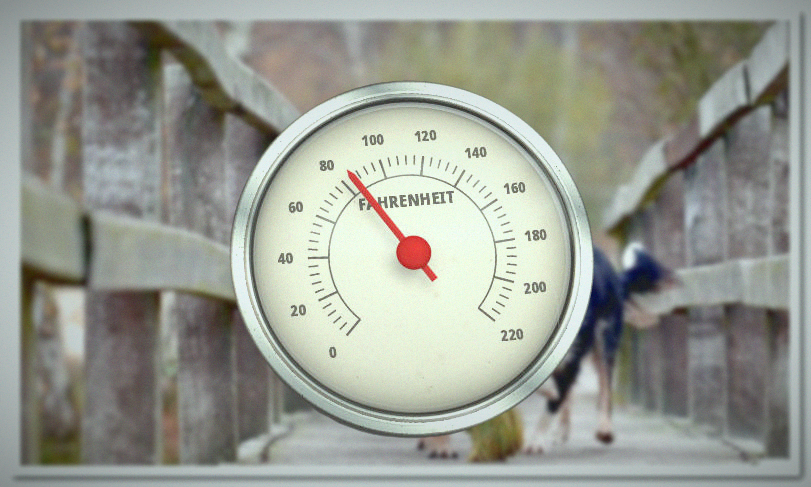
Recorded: 84 °F
